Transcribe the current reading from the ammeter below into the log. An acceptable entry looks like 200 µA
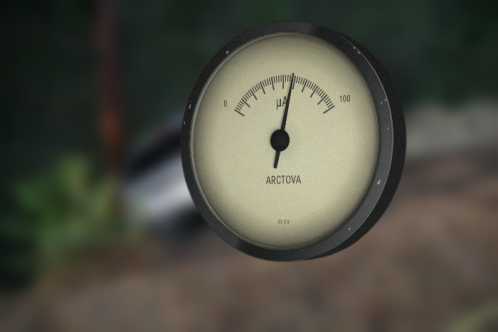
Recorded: 60 µA
